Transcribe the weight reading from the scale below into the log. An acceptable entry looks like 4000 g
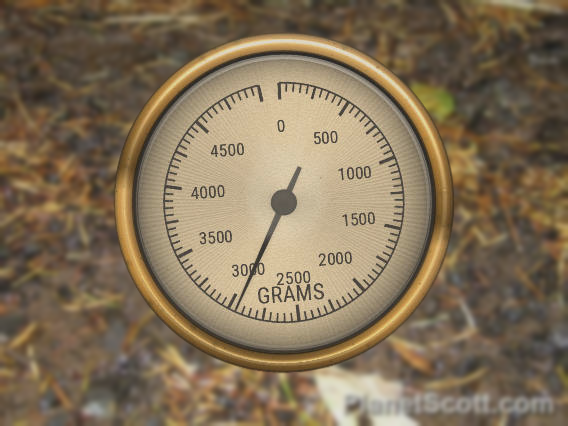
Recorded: 2950 g
